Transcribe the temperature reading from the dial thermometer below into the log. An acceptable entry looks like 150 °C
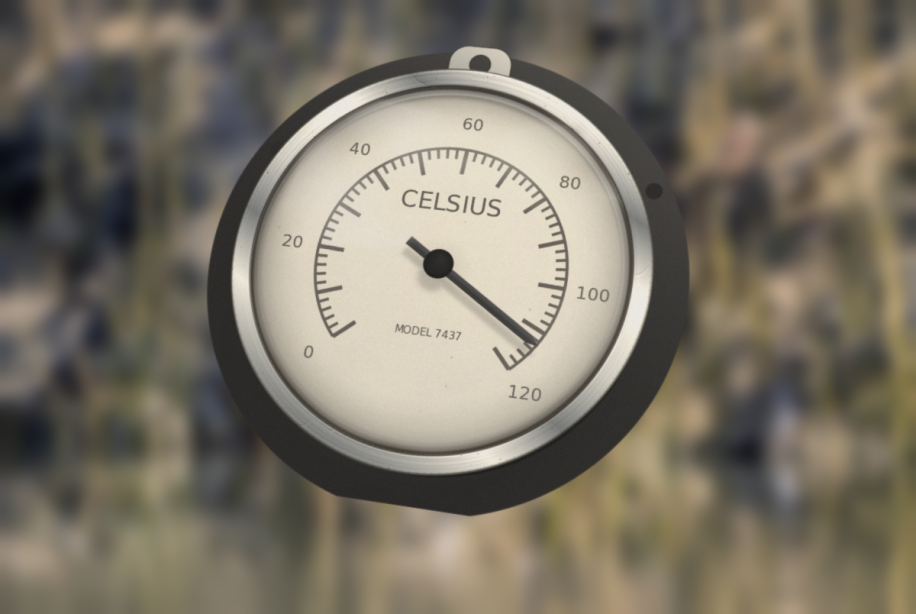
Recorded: 113 °C
